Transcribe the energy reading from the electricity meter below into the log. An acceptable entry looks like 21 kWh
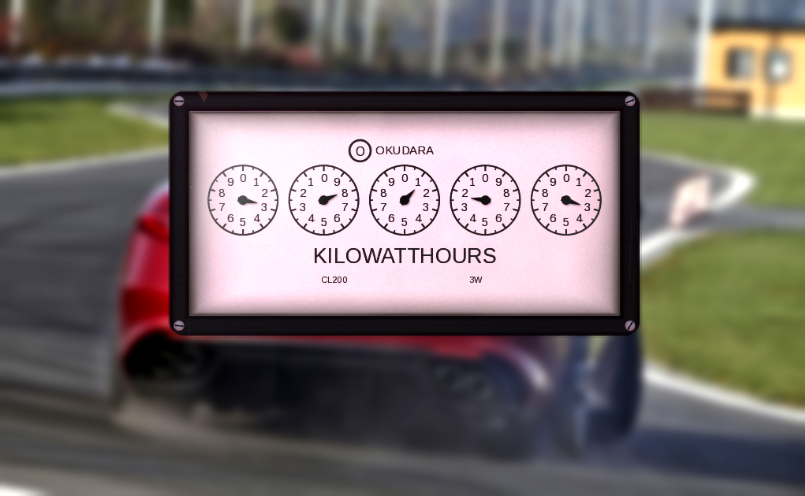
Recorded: 28123 kWh
